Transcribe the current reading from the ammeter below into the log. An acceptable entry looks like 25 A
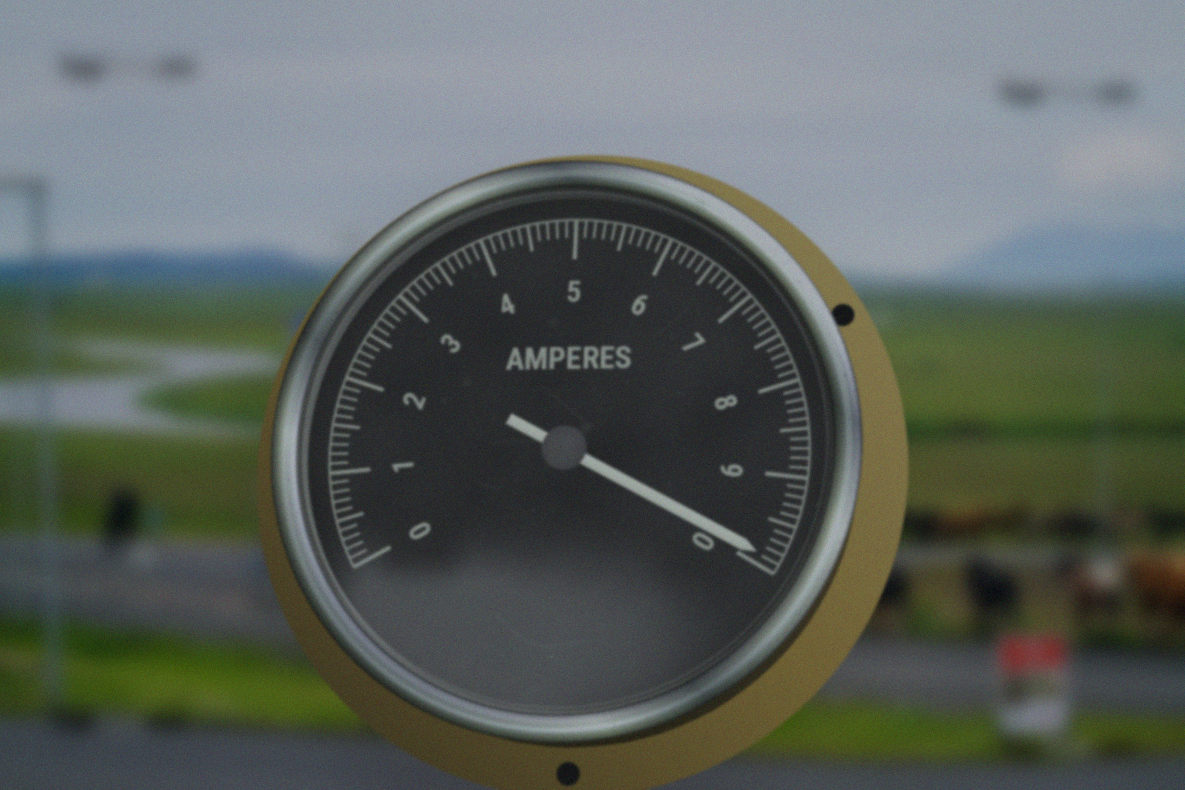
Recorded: 9.9 A
